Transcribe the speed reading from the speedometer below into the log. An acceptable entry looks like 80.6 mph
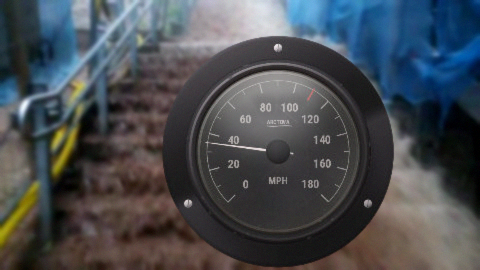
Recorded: 35 mph
